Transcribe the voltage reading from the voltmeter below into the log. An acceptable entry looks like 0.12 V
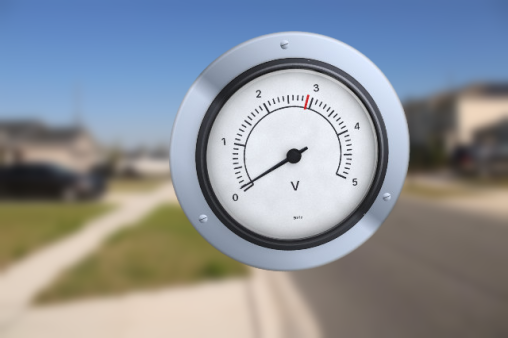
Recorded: 0.1 V
